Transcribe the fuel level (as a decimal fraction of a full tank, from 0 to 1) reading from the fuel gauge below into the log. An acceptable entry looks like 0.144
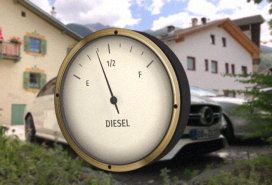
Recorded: 0.375
